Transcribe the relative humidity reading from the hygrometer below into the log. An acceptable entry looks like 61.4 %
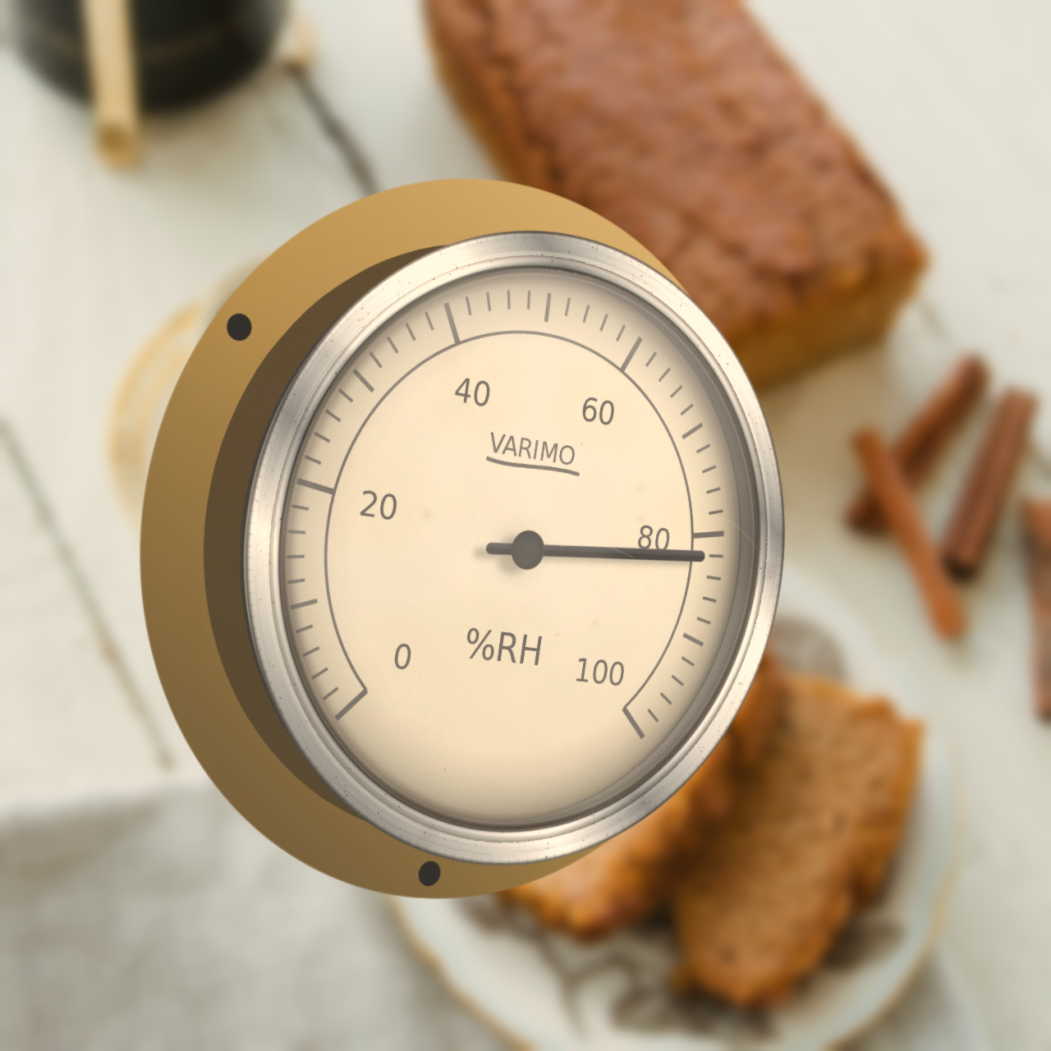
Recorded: 82 %
